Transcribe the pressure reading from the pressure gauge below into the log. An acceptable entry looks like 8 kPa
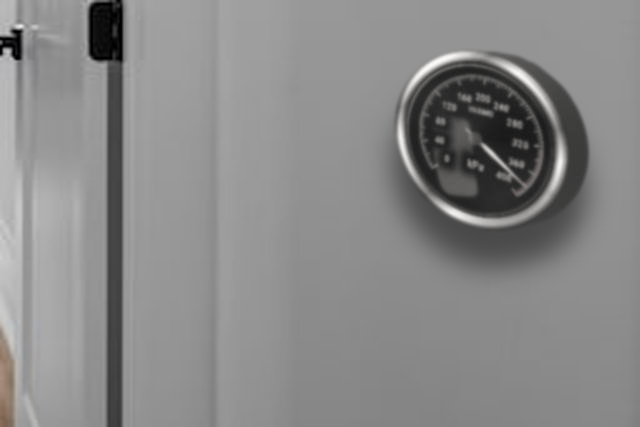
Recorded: 380 kPa
